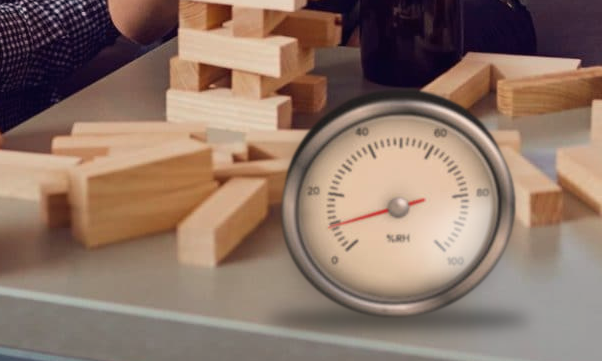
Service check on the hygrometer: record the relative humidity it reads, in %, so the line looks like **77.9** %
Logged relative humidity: **10** %
